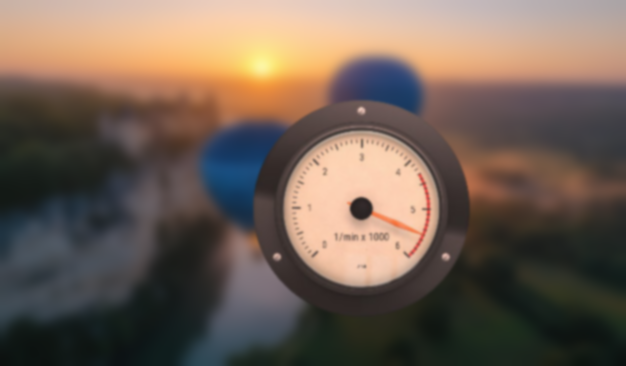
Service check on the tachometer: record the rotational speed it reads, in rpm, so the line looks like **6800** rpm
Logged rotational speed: **5500** rpm
